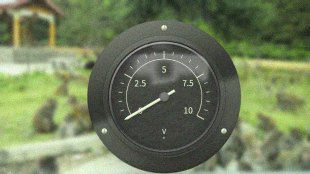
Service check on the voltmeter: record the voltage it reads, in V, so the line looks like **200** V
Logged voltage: **0** V
